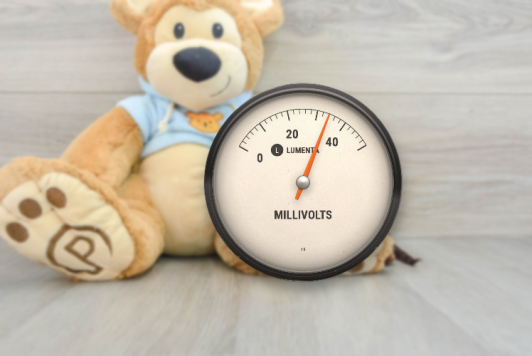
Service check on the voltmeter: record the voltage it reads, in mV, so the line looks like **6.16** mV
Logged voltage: **34** mV
